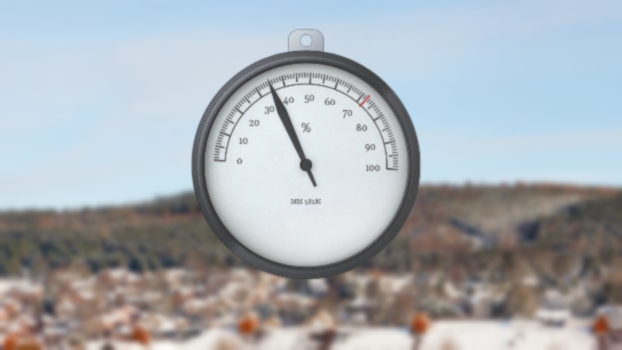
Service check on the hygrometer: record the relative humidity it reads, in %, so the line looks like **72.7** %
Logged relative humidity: **35** %
